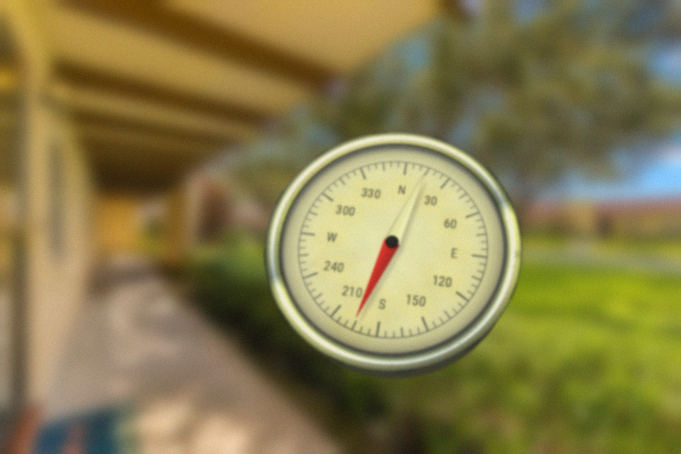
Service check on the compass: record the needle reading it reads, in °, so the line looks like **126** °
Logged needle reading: **195** °
